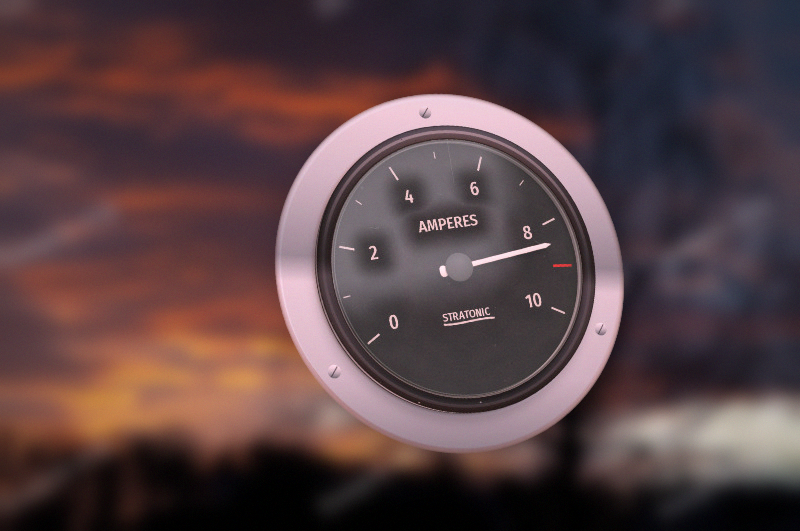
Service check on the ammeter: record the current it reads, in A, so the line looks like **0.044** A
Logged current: **8.5** A
